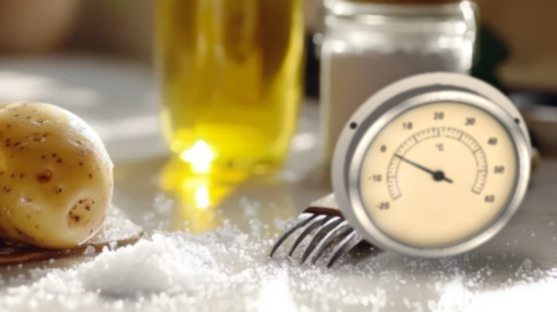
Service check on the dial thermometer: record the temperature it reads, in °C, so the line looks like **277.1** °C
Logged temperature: **0** °C
